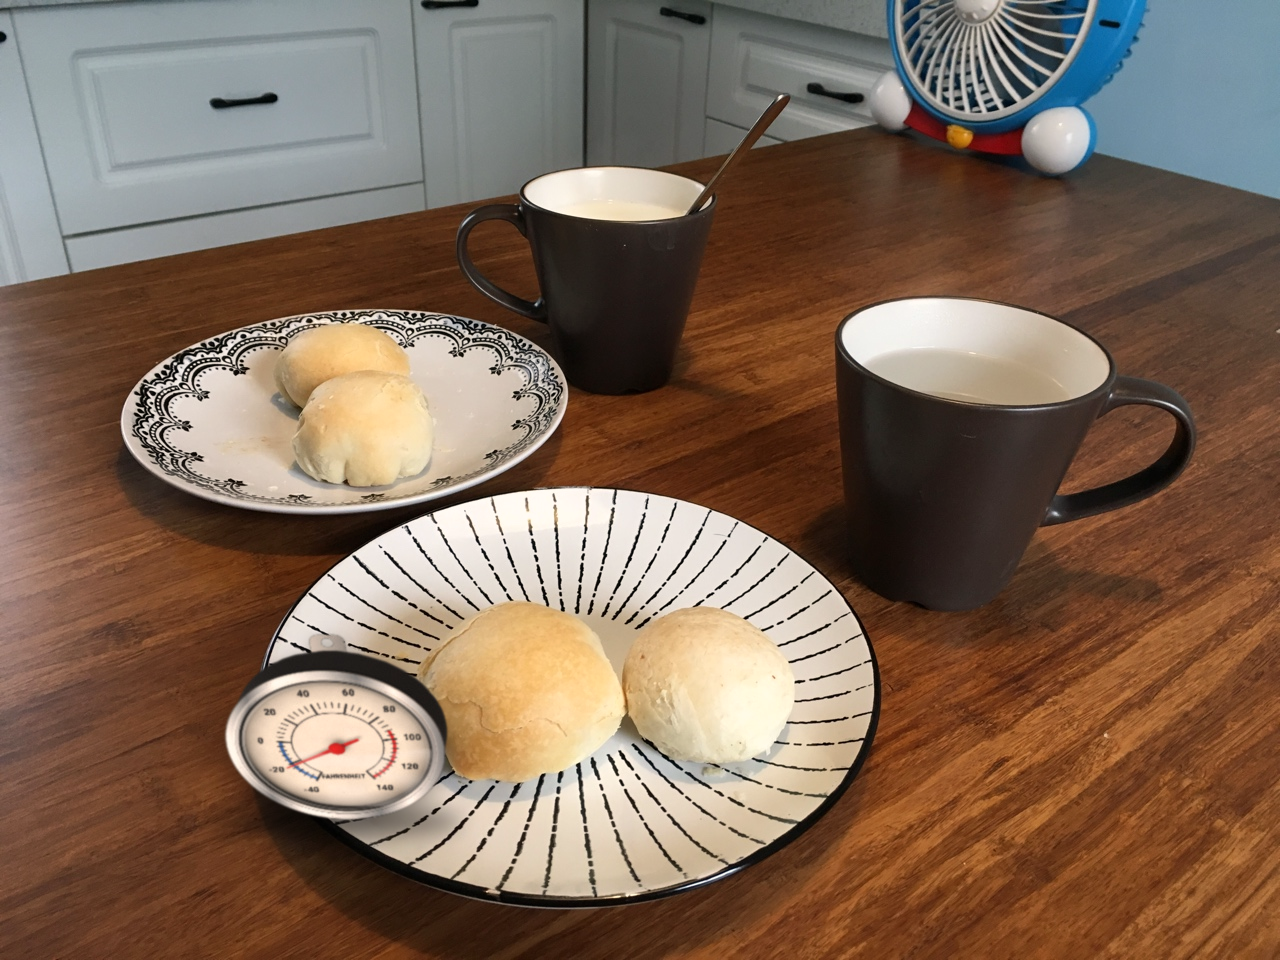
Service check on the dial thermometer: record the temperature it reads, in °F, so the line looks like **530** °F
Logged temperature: **-20** °F
